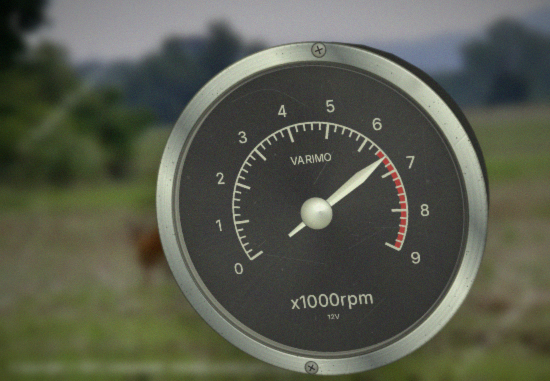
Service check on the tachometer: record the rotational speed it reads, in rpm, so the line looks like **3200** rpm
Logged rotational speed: **6600** rpm
